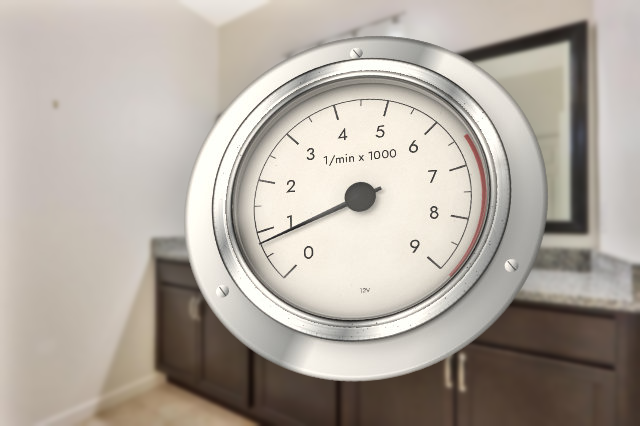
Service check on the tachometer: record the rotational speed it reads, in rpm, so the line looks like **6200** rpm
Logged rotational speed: **750** rpm
